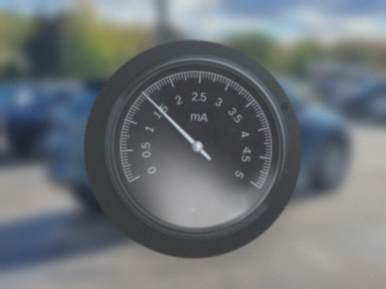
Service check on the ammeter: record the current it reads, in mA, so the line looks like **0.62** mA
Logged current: **1.5** mA
